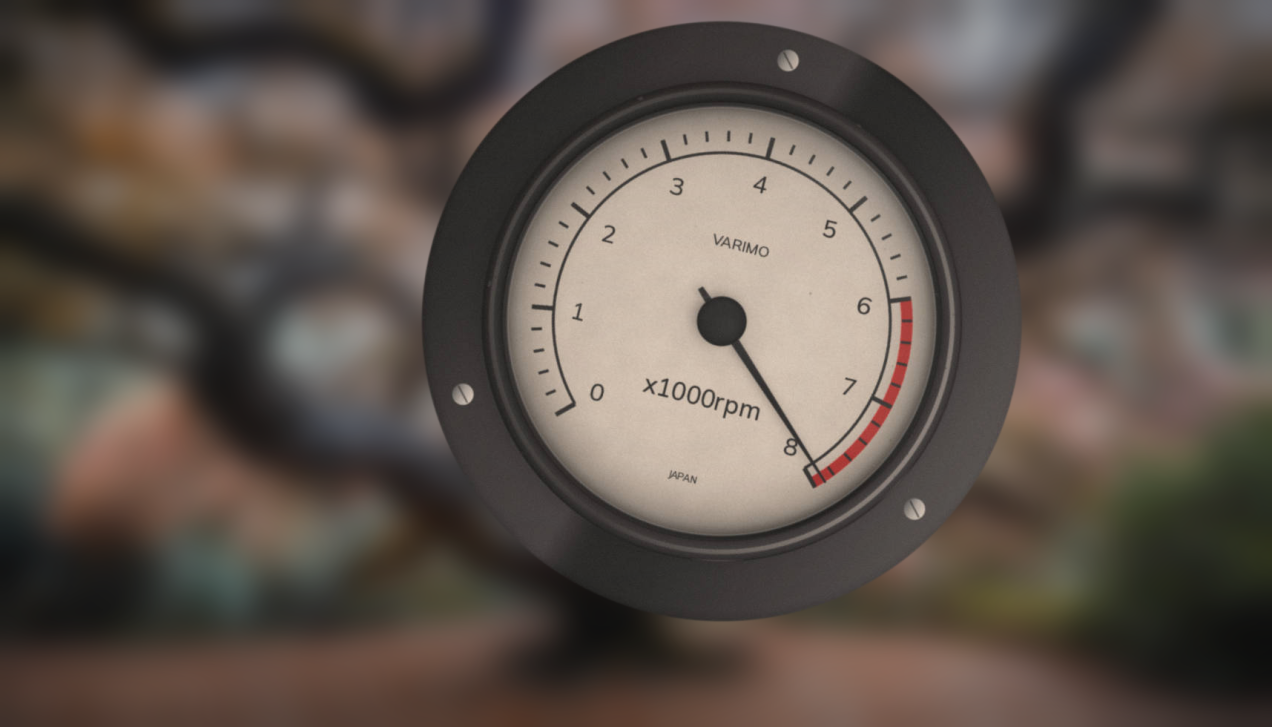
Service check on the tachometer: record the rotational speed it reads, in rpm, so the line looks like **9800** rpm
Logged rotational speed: **7900** rpm
